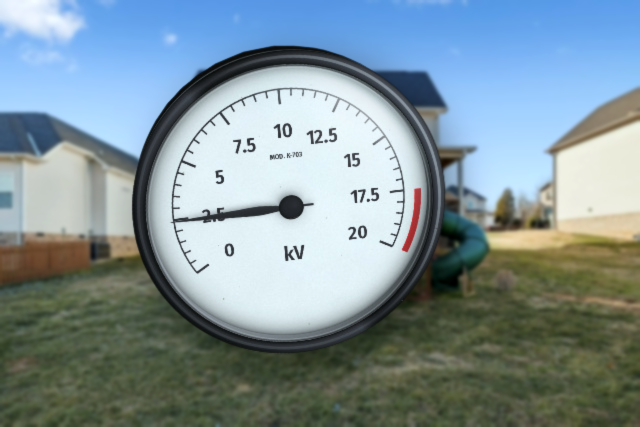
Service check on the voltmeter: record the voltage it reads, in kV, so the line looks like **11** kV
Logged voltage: **2.5** kV
